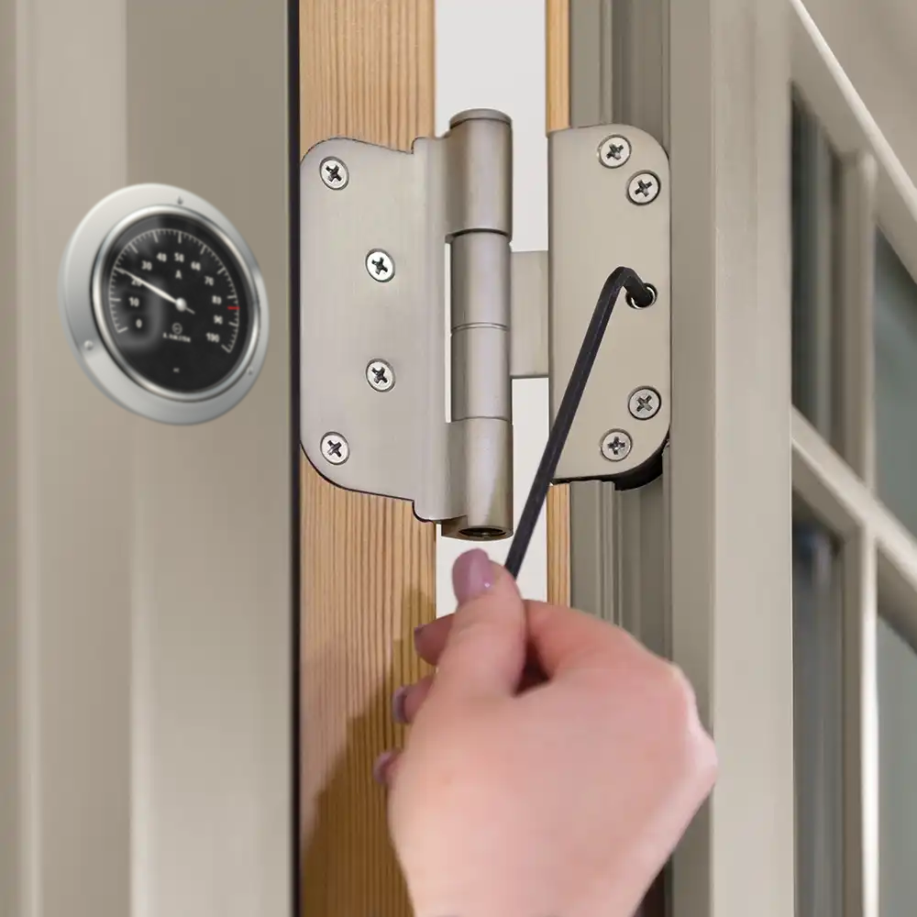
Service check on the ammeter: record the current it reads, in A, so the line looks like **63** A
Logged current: **20** A
